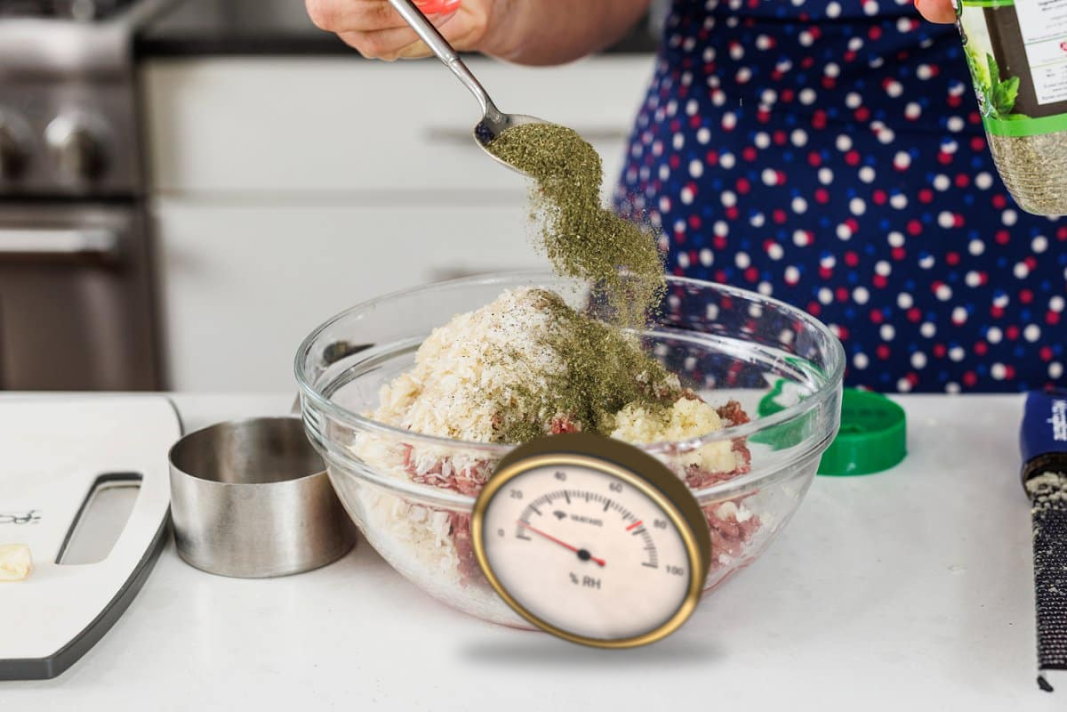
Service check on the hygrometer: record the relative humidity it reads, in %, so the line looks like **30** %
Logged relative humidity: **10** %
